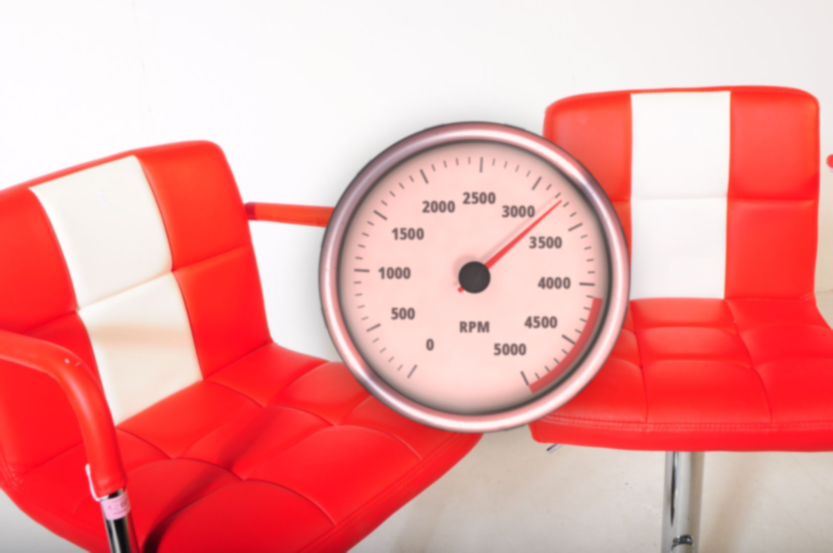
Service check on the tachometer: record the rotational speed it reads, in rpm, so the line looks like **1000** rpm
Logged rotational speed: **3250** rpm
